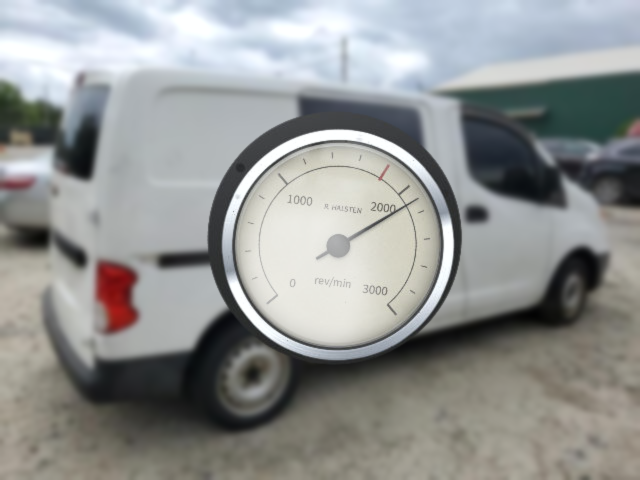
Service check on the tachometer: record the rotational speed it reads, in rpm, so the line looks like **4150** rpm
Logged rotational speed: **2100** rpm
